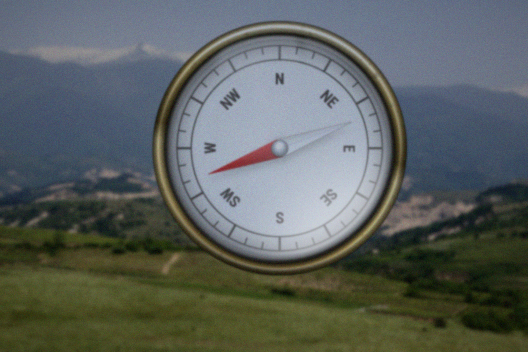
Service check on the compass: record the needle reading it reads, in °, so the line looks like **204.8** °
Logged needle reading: **250** °
